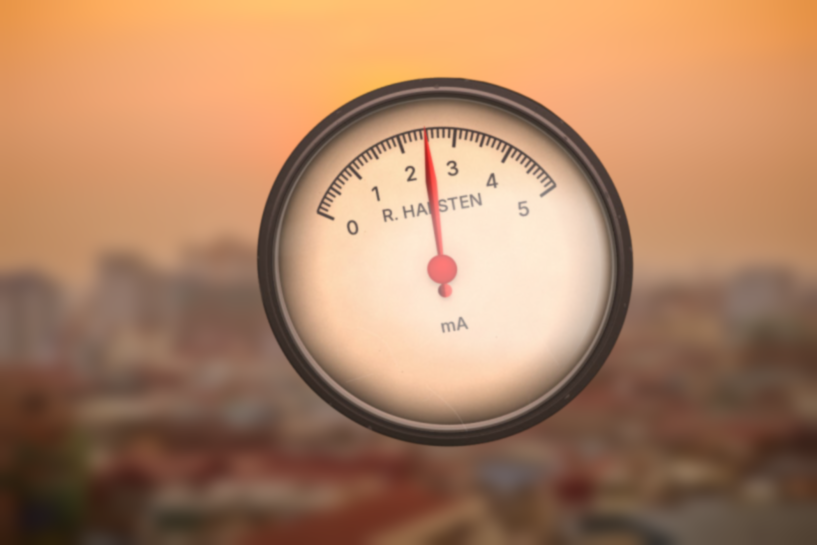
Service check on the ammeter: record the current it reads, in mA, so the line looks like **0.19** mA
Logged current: **2.5** mA
